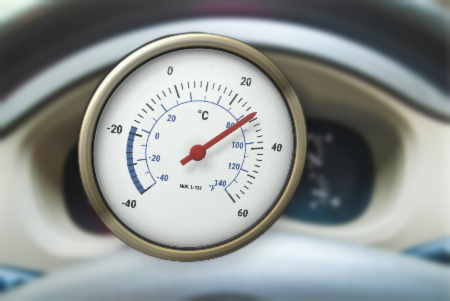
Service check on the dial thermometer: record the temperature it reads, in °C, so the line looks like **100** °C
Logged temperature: **28** °C
